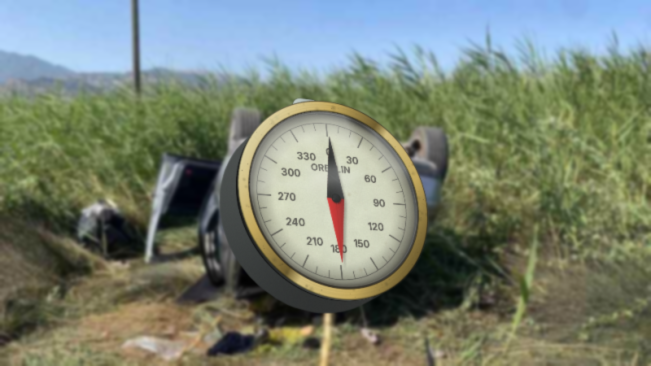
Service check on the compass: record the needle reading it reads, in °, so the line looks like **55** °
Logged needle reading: **180** °
